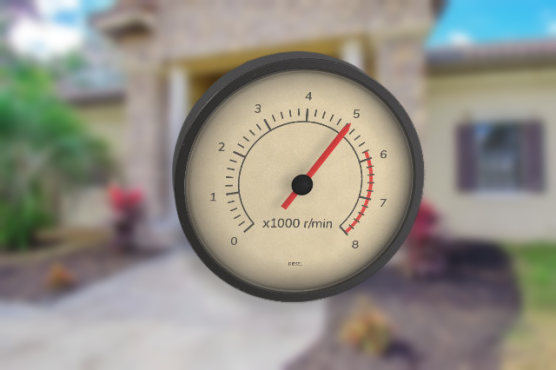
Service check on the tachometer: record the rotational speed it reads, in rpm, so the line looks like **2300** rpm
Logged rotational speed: **5000** rpm
